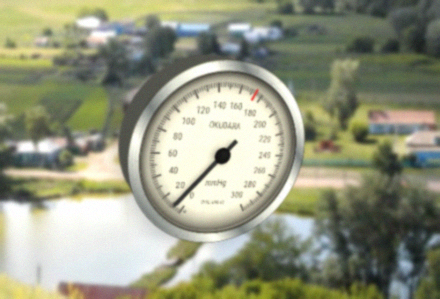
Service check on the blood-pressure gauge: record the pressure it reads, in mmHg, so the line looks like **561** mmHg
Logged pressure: **10** mmHg
